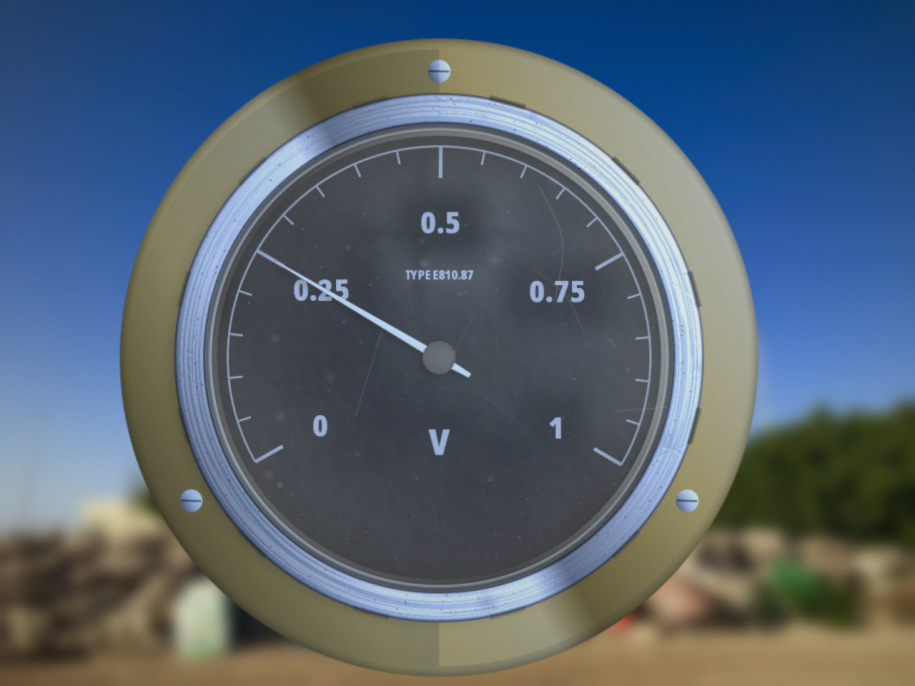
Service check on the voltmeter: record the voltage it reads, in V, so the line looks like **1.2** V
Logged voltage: **0.25** V
